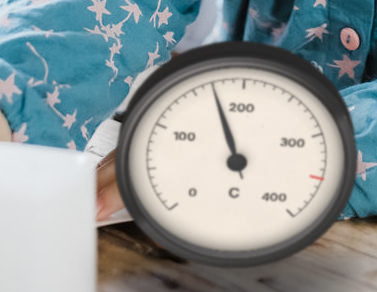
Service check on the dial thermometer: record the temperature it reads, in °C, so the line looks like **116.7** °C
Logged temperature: **170** °C
